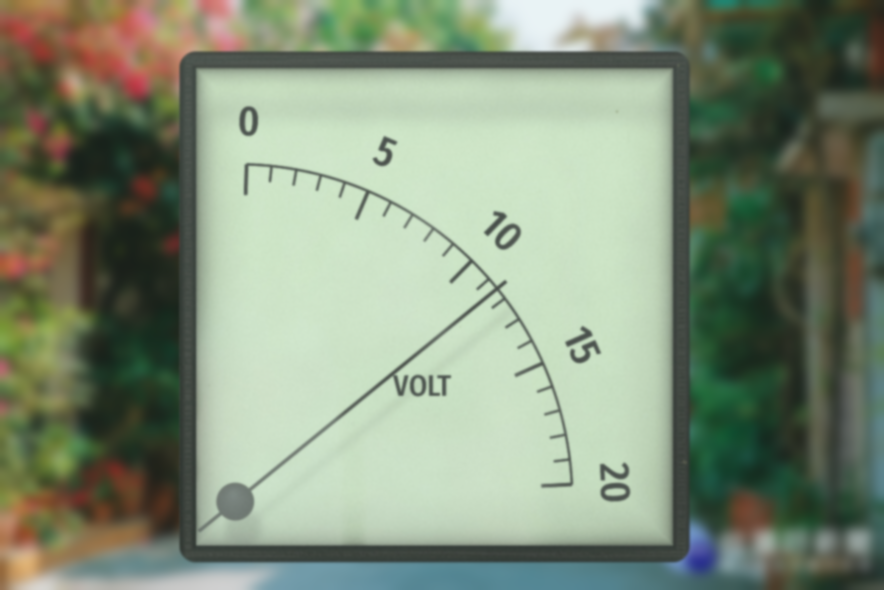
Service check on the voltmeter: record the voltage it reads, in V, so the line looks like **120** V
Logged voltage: **11.5** V
